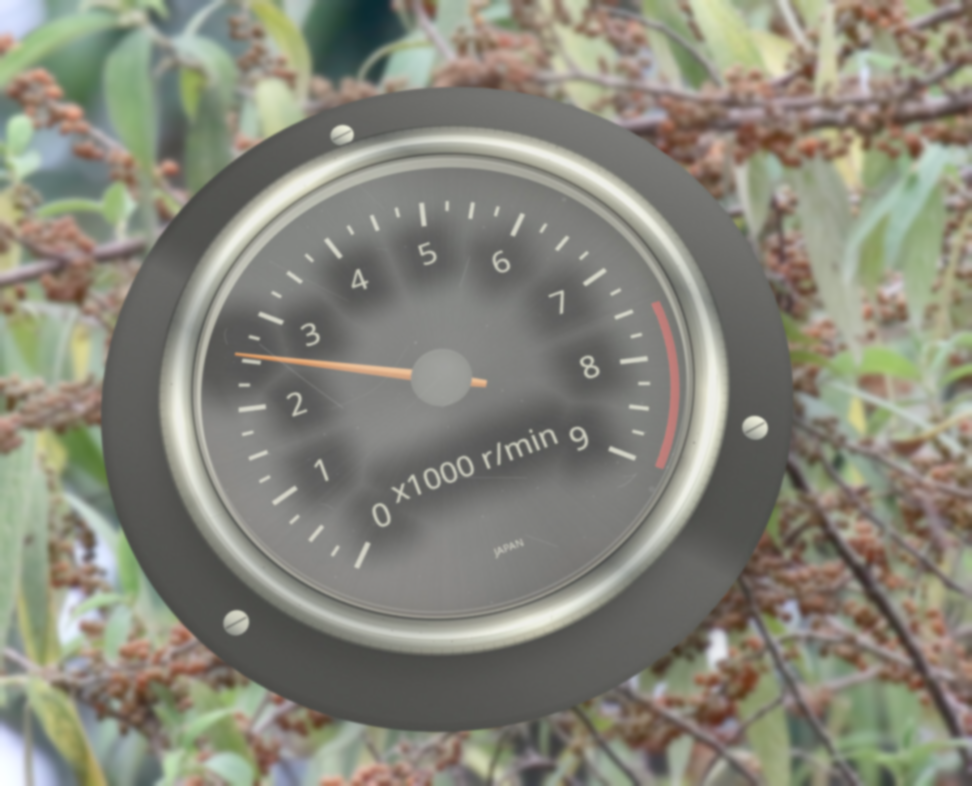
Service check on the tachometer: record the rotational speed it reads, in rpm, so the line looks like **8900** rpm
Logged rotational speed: **2500** rpm
